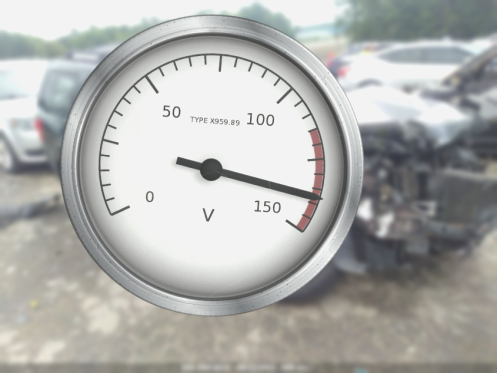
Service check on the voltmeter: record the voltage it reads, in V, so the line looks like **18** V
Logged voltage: **137.5** V
